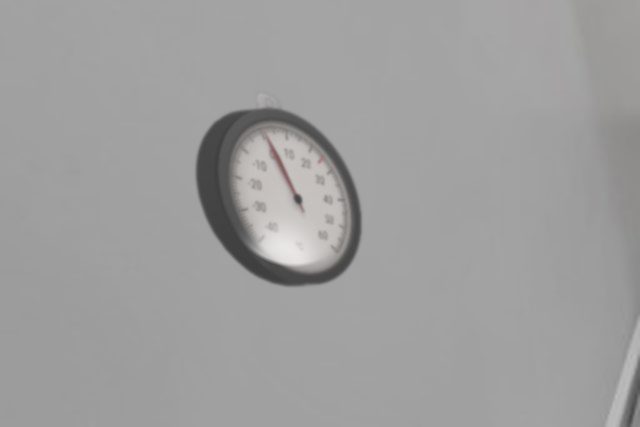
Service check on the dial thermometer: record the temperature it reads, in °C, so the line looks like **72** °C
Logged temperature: **0** °C
